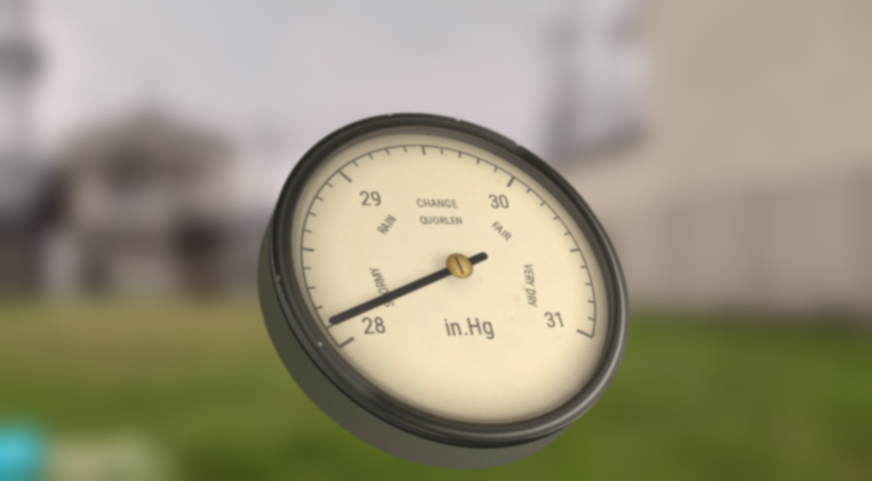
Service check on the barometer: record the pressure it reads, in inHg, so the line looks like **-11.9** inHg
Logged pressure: **28.1** inHg
